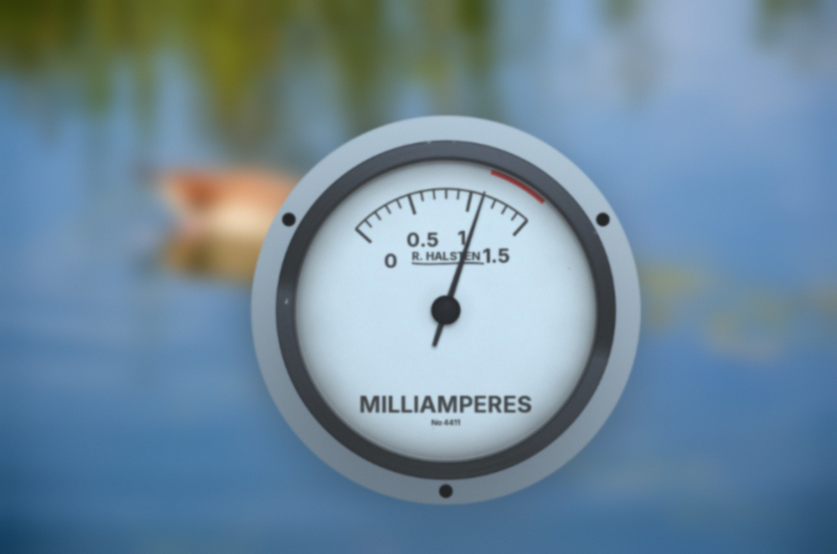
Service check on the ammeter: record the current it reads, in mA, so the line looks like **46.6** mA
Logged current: **1.1** mA
